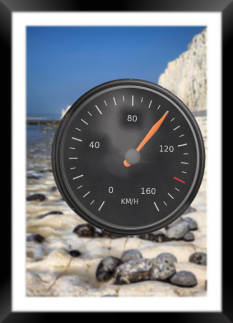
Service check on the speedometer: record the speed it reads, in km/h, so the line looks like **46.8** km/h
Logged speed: **100** km/h
